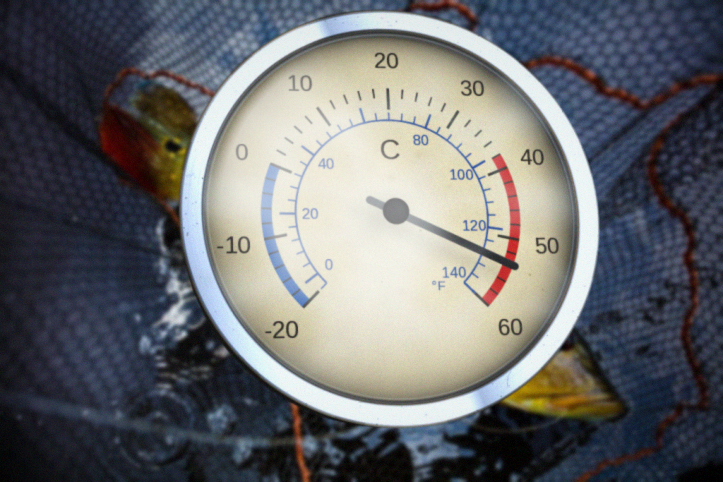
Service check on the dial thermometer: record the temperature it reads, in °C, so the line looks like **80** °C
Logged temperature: **54** °C
